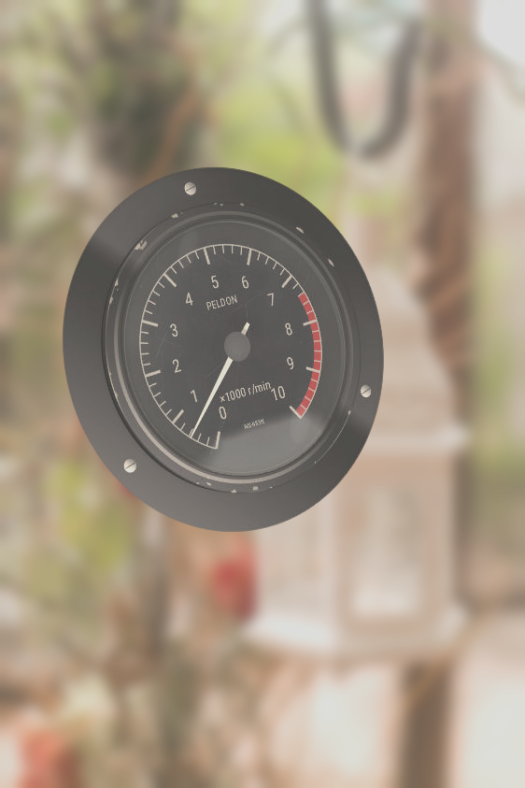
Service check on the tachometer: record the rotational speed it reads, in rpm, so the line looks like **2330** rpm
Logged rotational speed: **600** rpm
